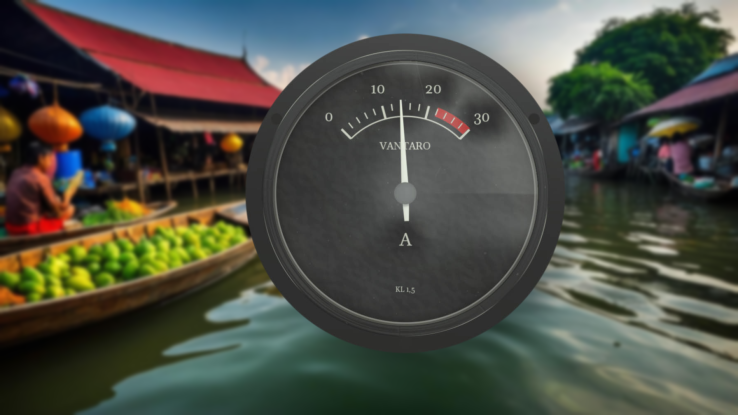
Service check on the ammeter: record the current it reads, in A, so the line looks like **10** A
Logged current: **14** A
